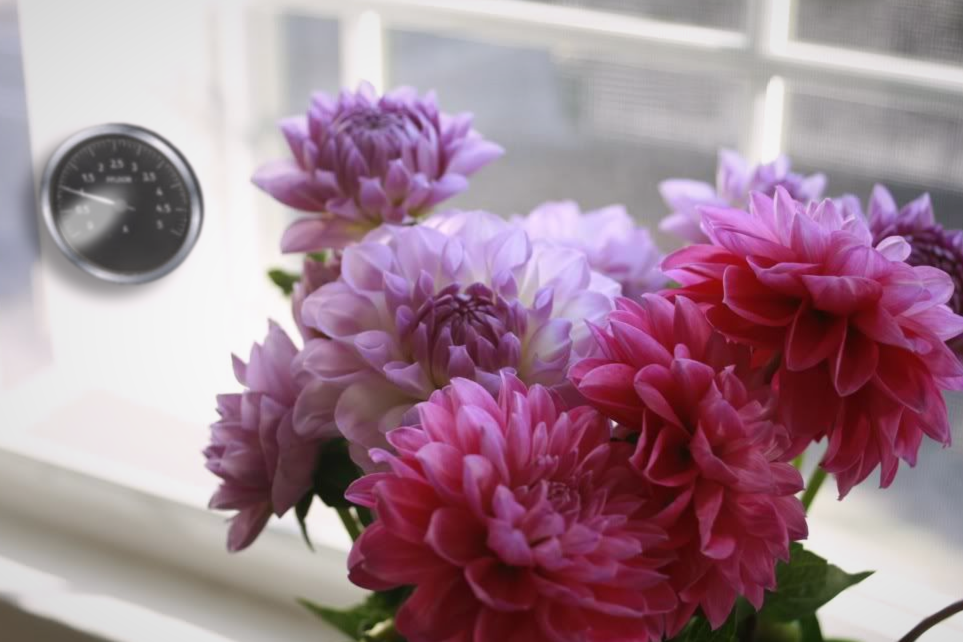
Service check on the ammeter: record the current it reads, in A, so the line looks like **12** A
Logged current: **1** A
